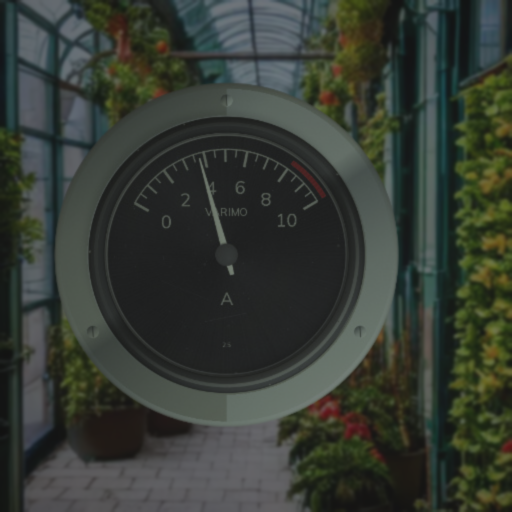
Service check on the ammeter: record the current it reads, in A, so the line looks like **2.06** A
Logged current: **3.75** A
